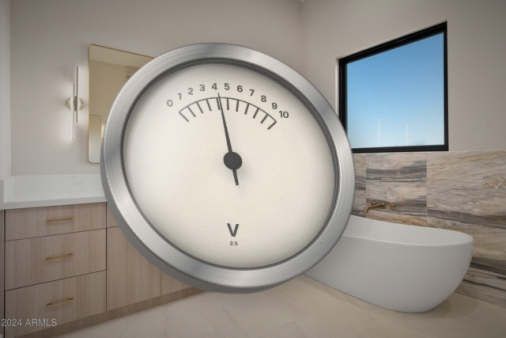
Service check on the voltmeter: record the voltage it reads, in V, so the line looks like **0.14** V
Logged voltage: **4** V
